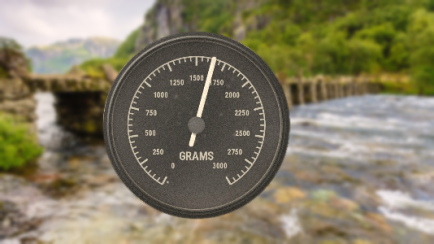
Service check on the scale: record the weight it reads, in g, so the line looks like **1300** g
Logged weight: **1650** g
